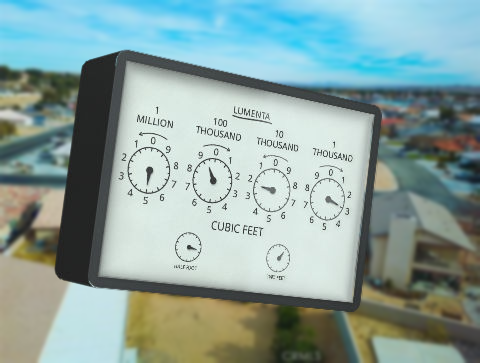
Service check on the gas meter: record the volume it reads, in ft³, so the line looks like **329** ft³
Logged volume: **492300** ft³
